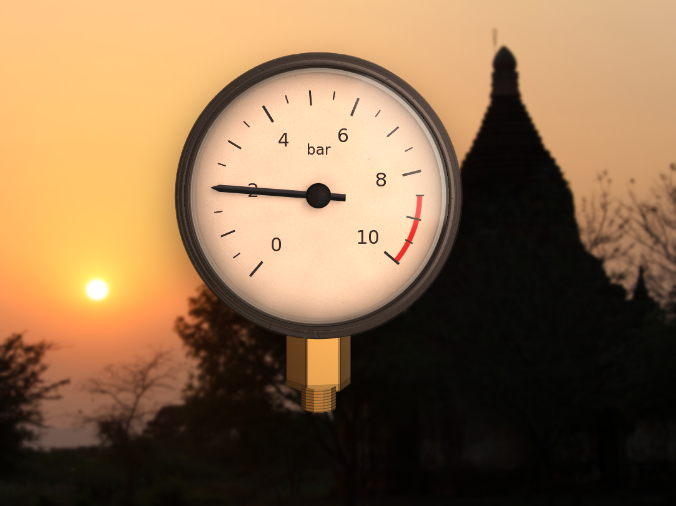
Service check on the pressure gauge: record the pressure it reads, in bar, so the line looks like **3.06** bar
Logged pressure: **2** bar
